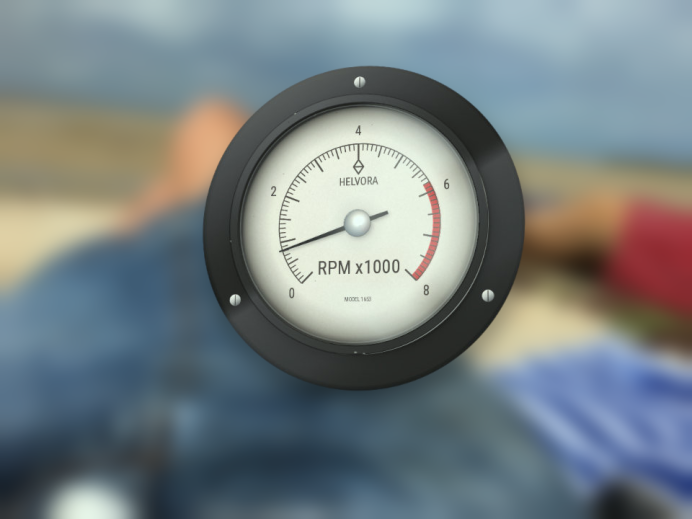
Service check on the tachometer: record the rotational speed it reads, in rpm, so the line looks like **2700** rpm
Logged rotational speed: **800** rpm
